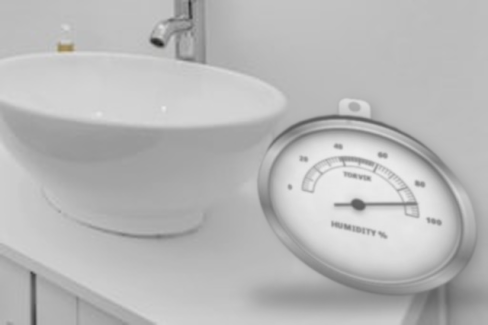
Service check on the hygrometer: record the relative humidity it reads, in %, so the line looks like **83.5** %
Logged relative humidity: **90** %
